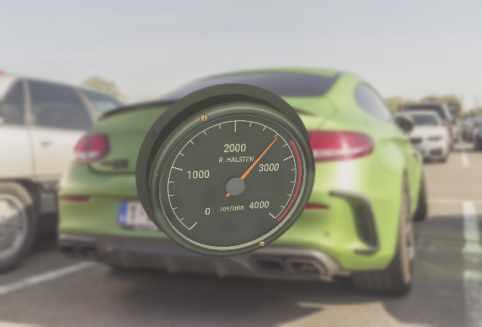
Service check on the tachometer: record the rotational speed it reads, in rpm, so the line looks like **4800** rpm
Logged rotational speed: **2600** rpm
